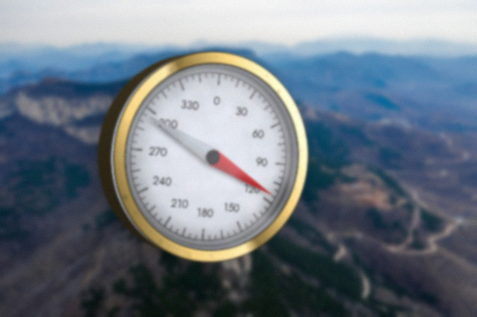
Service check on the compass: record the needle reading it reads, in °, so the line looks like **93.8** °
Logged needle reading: **115** °
